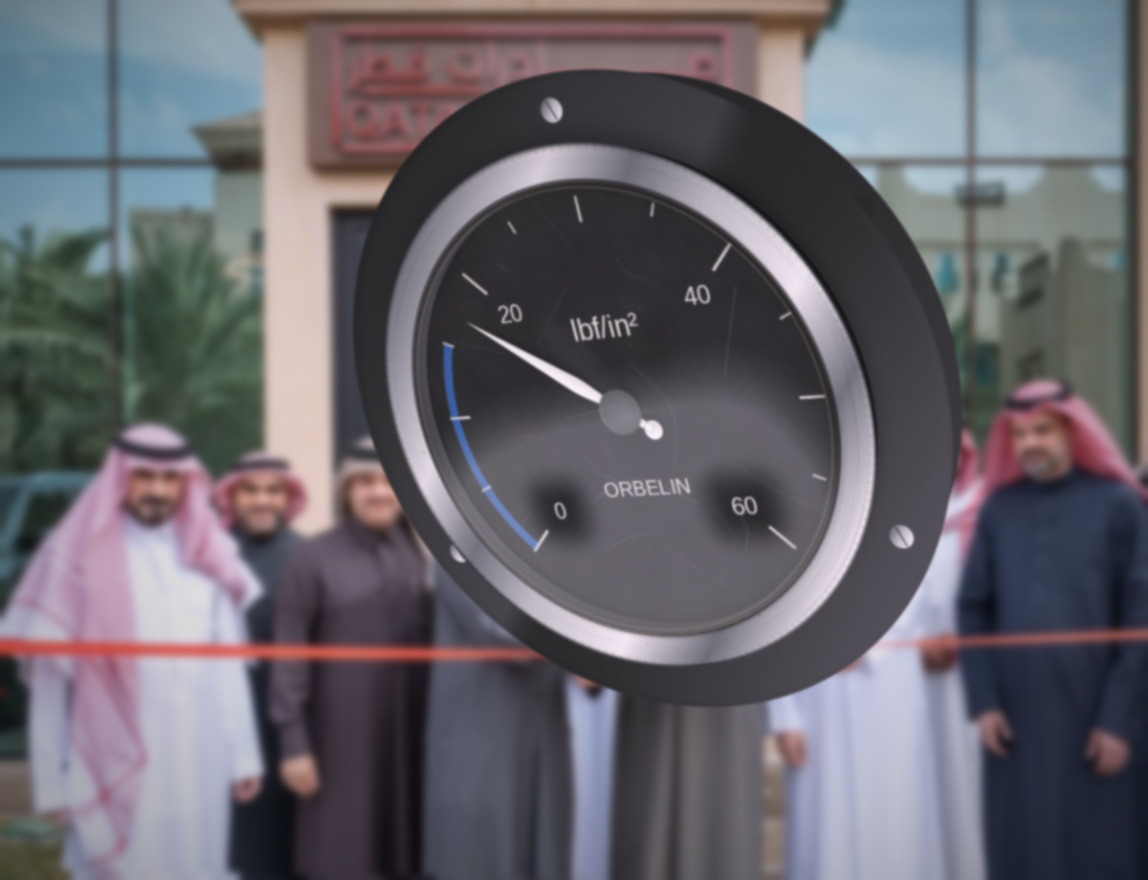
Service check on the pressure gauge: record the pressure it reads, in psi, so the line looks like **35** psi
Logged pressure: **17.5** psi
